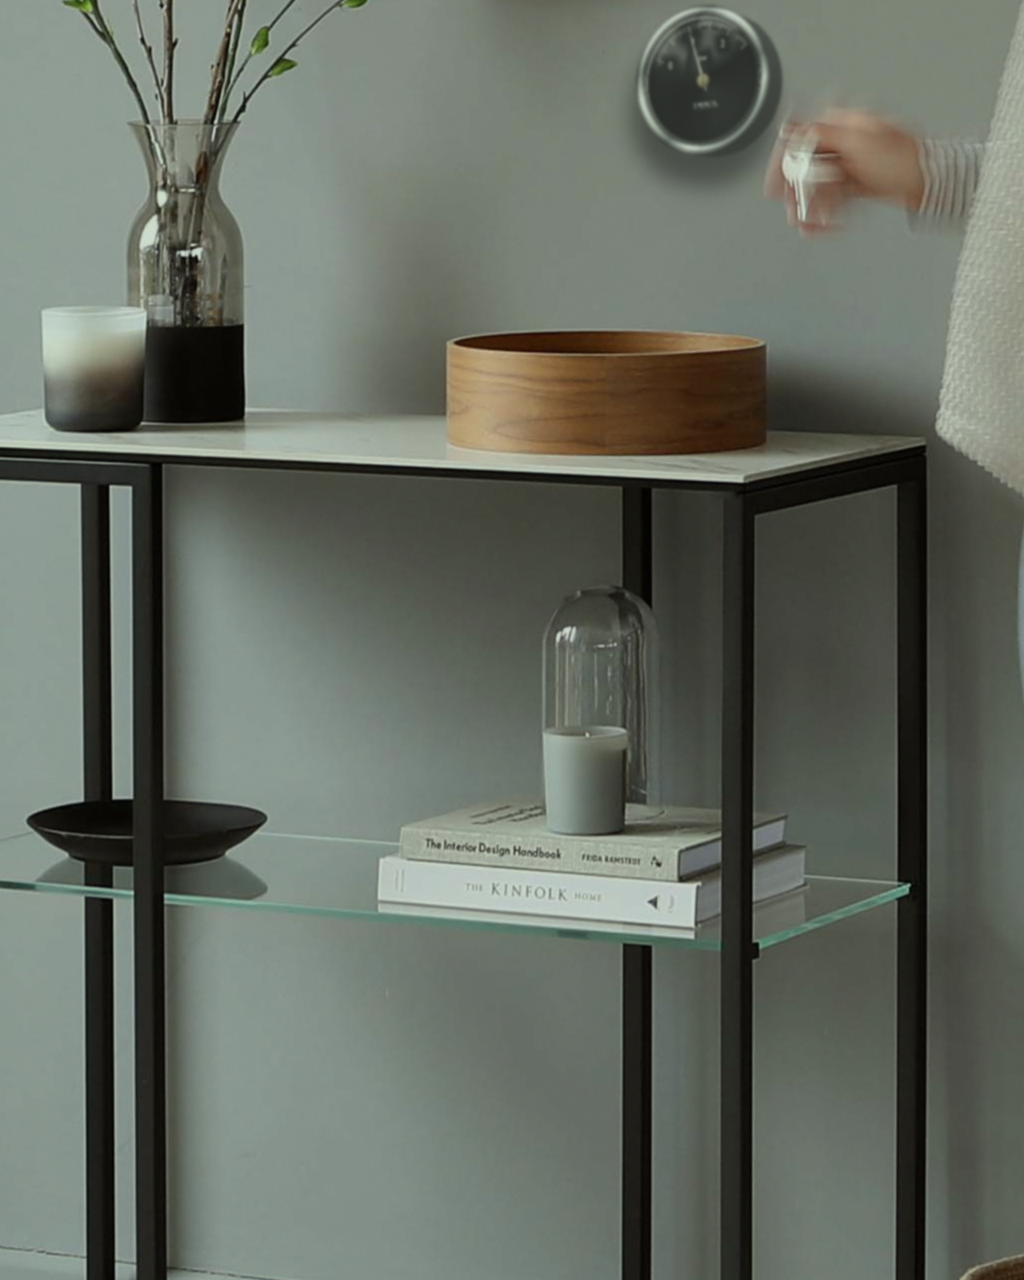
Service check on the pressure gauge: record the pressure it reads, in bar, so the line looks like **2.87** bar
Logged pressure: **1** bar
